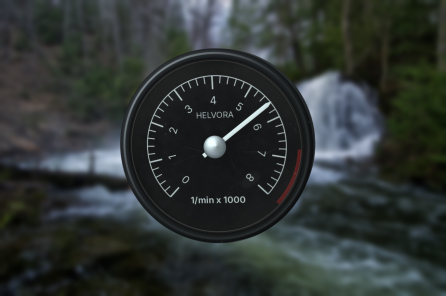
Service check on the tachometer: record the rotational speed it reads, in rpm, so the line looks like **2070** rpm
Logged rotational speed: **5600** rpm
